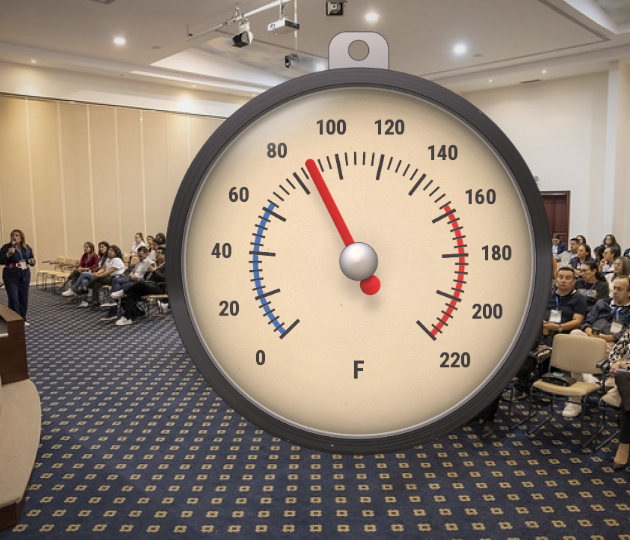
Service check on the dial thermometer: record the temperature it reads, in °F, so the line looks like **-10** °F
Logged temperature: **88** °F
